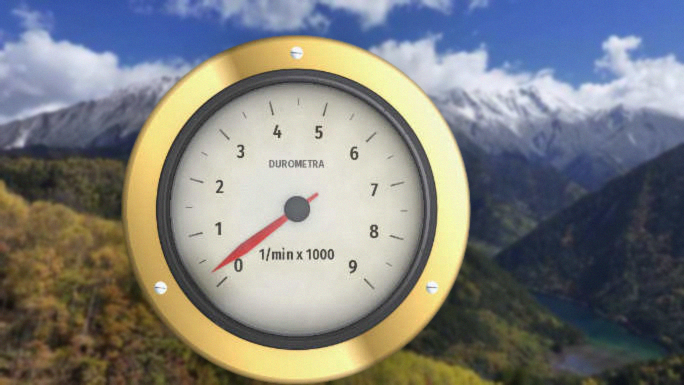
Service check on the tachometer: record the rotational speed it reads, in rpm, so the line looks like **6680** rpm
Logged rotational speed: **250** rpm
